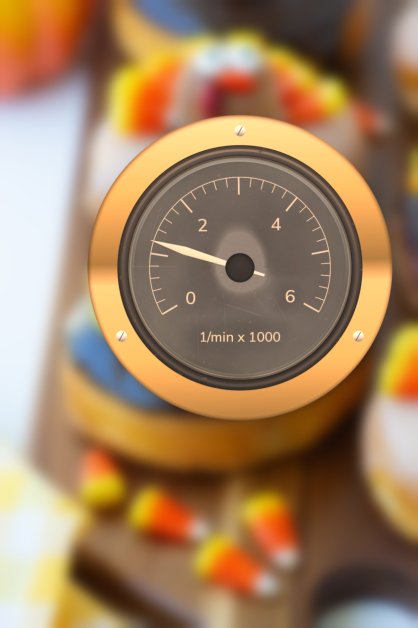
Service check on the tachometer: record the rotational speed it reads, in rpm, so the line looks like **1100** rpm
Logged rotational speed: **1200** rpm
